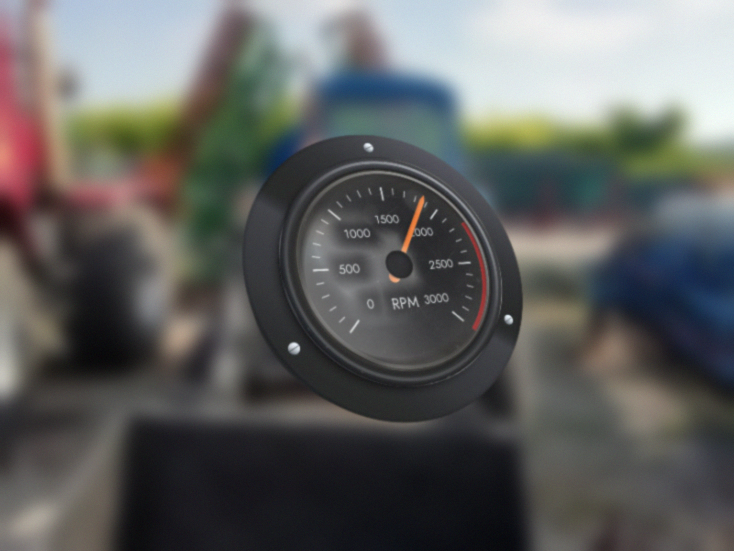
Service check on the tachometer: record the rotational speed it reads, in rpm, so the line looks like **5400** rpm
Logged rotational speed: **1850** rpm
